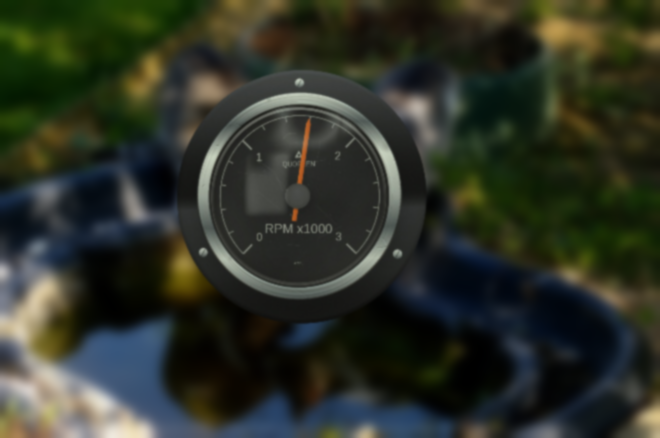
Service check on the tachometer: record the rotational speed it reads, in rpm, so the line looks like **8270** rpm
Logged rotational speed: **1600** rpm
